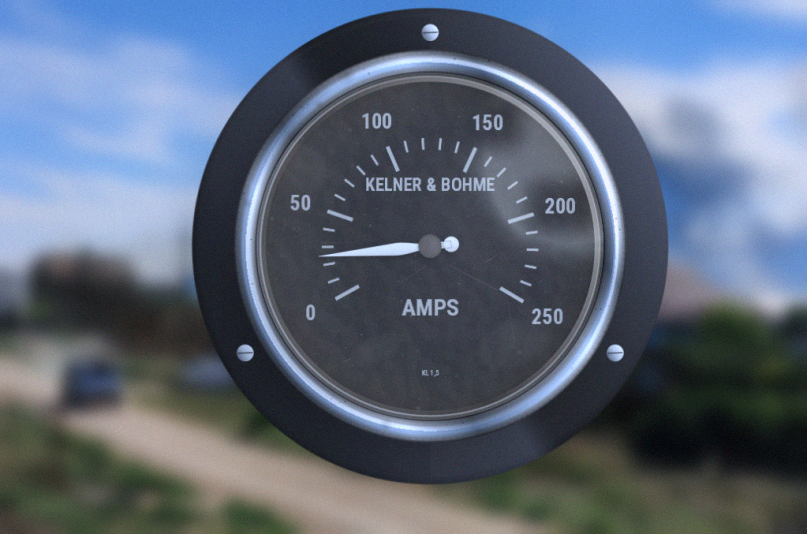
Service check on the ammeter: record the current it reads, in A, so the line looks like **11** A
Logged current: **25** A
